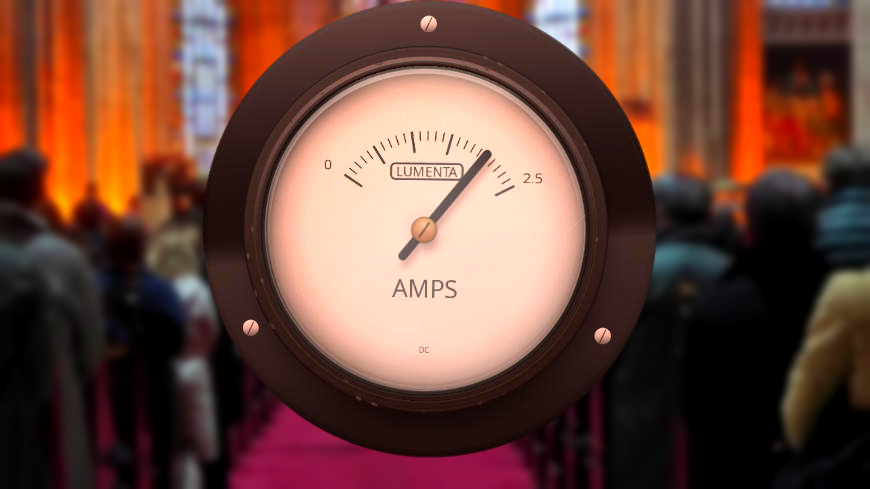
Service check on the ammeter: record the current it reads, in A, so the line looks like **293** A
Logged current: **2** A
